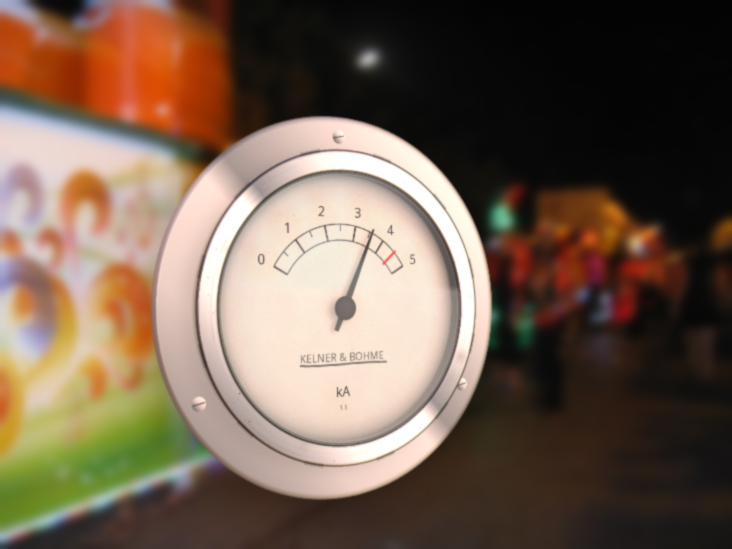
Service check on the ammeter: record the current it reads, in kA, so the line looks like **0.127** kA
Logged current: **3.5** kA
